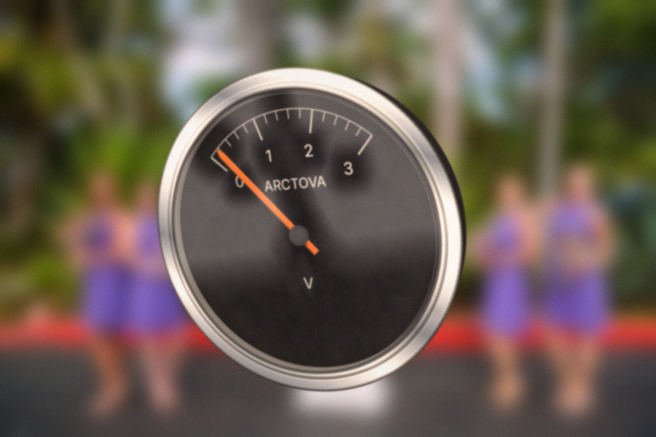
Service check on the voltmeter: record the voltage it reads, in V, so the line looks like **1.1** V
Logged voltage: **0.2** V
